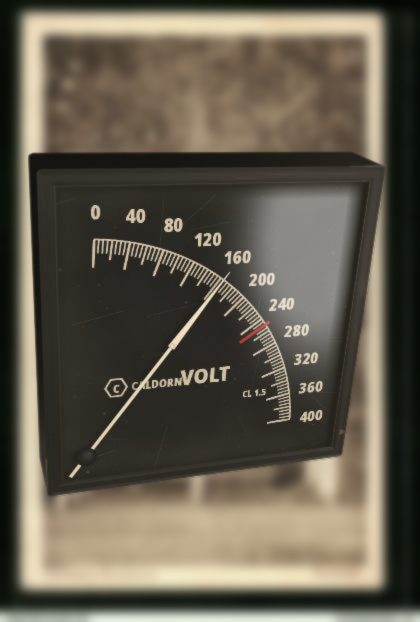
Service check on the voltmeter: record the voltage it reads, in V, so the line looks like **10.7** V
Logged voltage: **160** V
